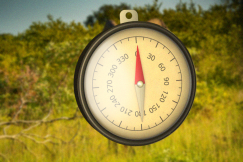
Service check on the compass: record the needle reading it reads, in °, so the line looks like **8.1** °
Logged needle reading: **0** °
